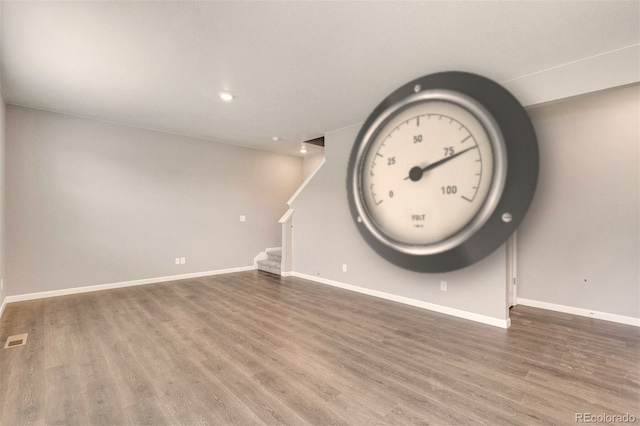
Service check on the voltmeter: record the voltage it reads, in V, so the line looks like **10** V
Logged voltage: **80** V
